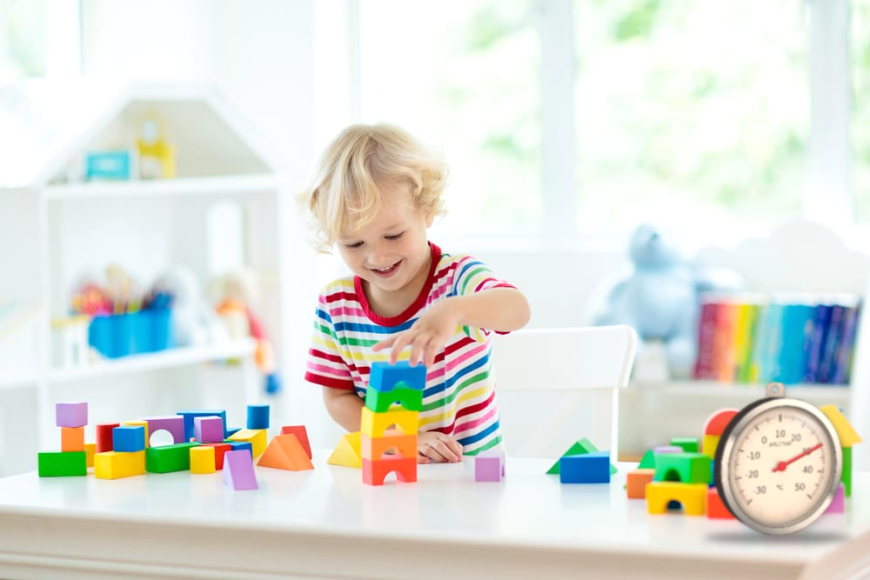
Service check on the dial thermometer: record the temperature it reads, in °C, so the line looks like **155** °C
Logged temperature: **30** °C
